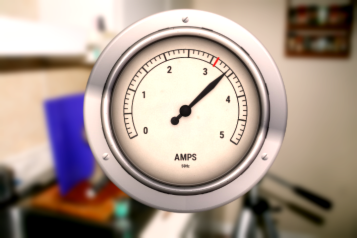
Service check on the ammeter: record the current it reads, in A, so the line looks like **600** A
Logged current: **3.4** A
